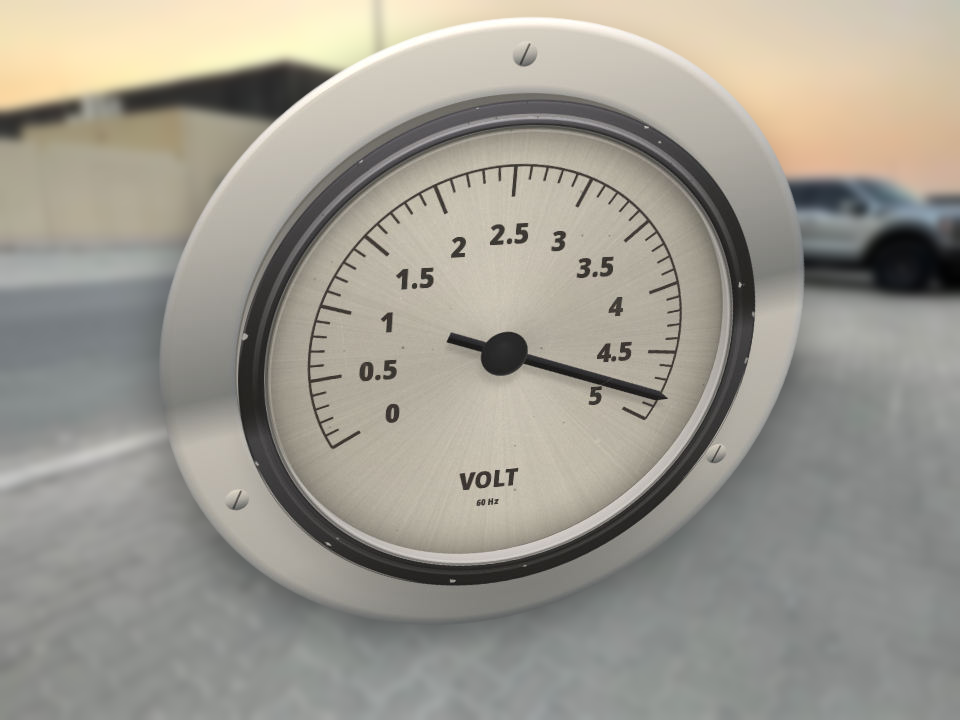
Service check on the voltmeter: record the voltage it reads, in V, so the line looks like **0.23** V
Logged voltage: **4.8** V
